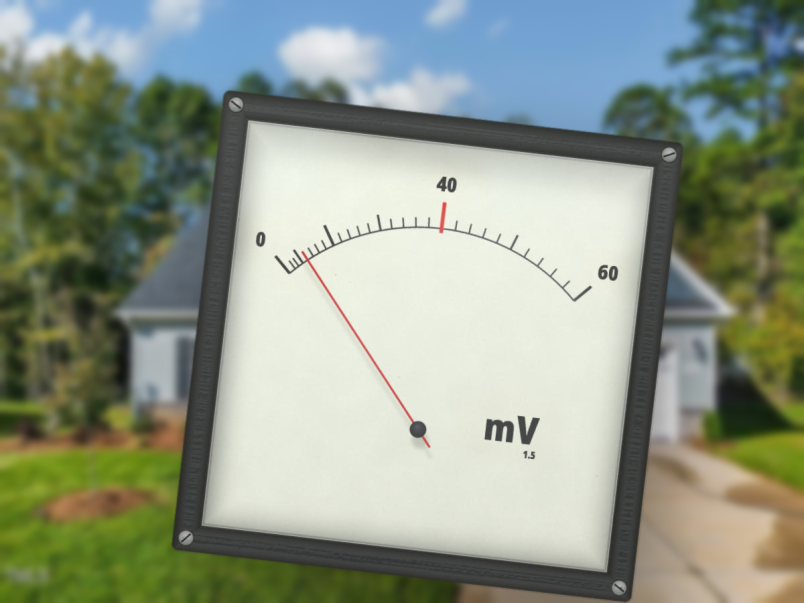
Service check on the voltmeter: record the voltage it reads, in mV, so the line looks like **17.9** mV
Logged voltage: **12** mV
